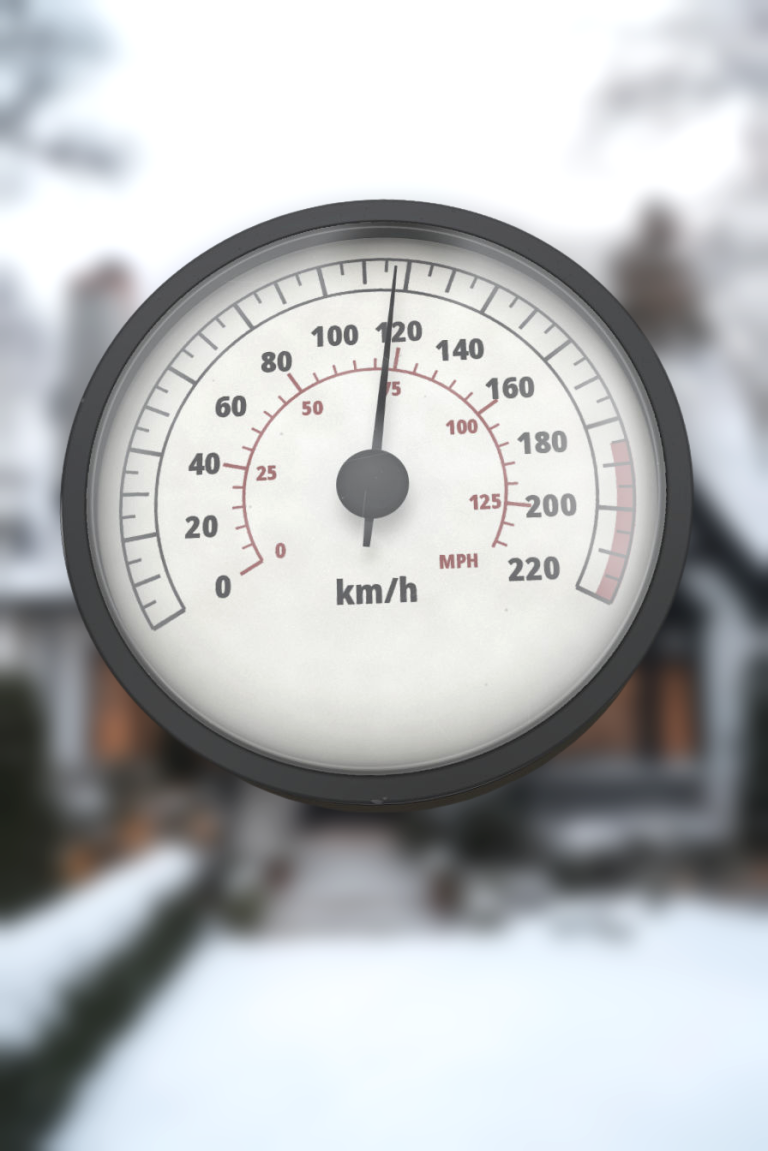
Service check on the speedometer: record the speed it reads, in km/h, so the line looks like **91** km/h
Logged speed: **117.5** km/h
